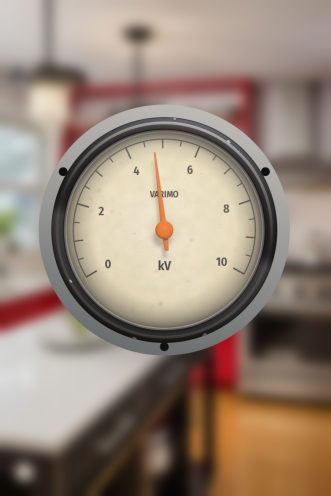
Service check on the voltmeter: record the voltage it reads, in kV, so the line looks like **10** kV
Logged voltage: **4.75** kV
